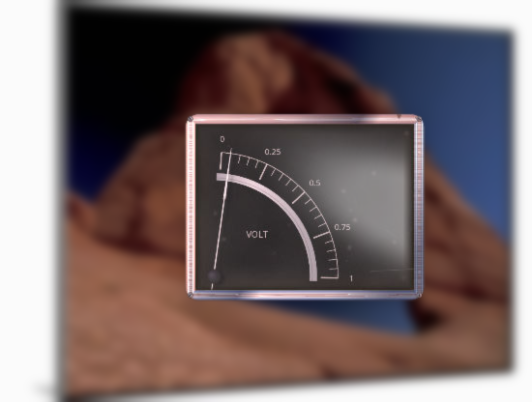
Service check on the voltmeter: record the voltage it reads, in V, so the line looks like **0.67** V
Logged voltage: **0.05** V
